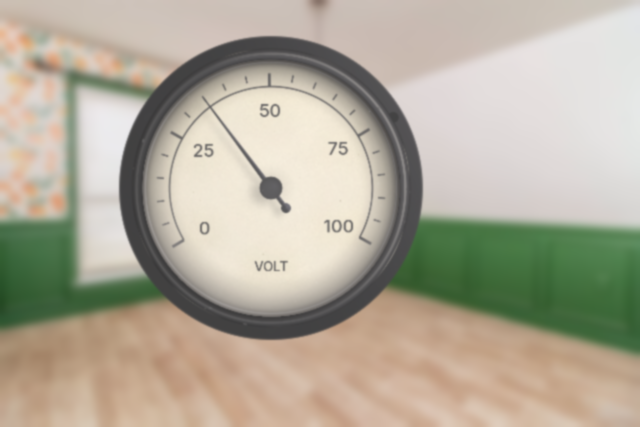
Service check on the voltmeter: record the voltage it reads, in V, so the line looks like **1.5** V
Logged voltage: **35** V
